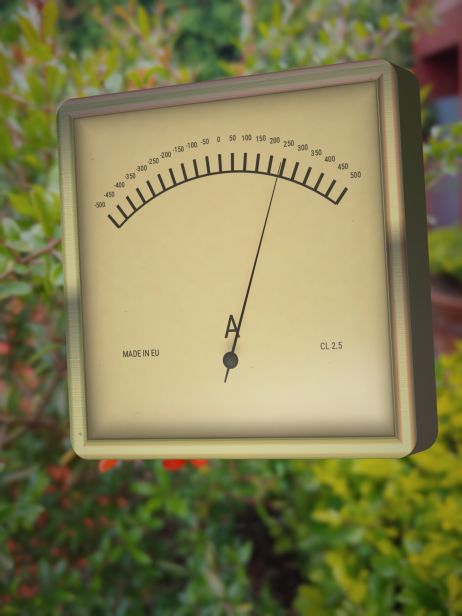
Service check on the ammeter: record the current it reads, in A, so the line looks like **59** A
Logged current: **250** A
